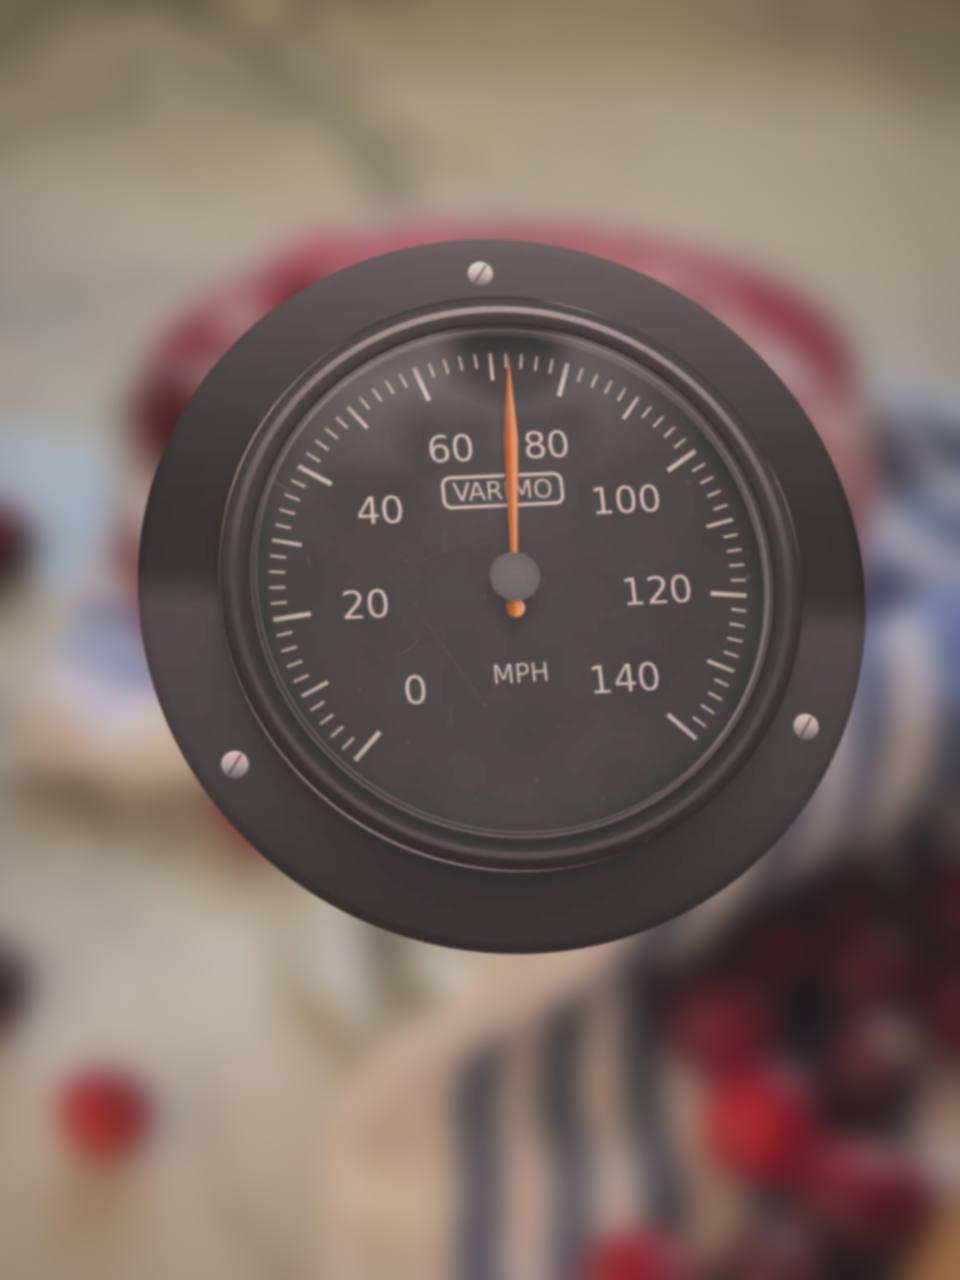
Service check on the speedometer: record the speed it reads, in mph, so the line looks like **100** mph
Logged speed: **72** mph
